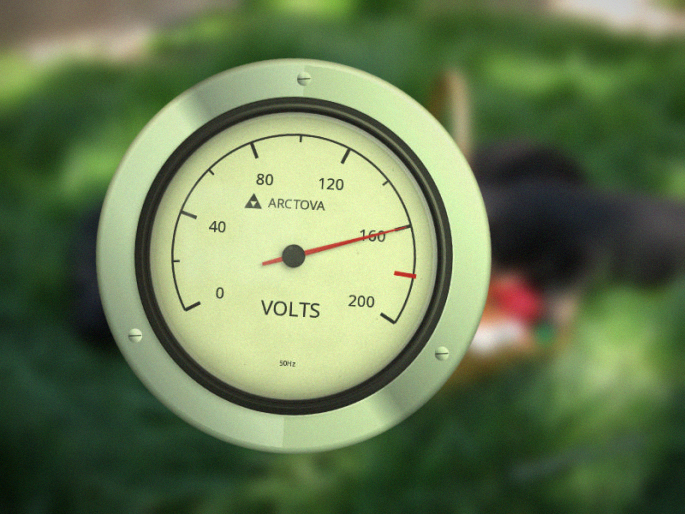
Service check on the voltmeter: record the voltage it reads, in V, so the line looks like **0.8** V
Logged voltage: **160** V
